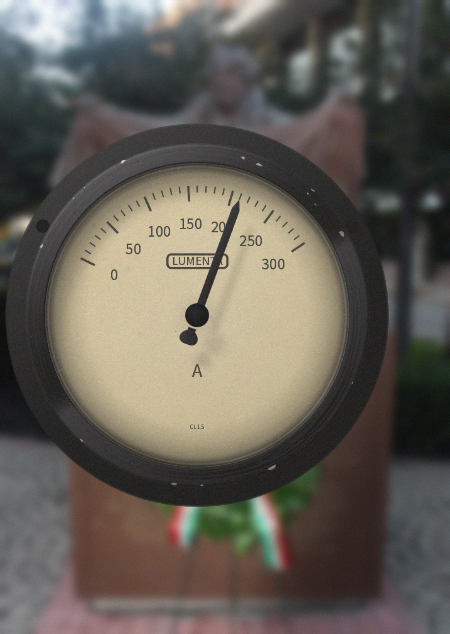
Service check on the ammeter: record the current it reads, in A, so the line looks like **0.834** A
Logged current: **210** A
